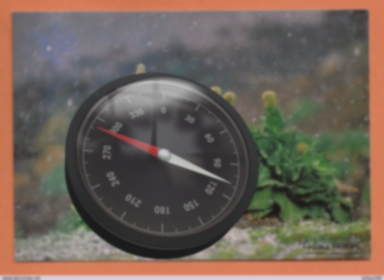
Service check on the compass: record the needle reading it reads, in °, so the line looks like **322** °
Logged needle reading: **290** °
